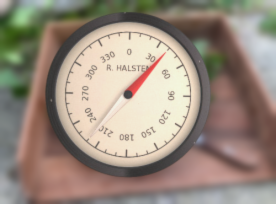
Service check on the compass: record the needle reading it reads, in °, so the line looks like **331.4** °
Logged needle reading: **40** °
